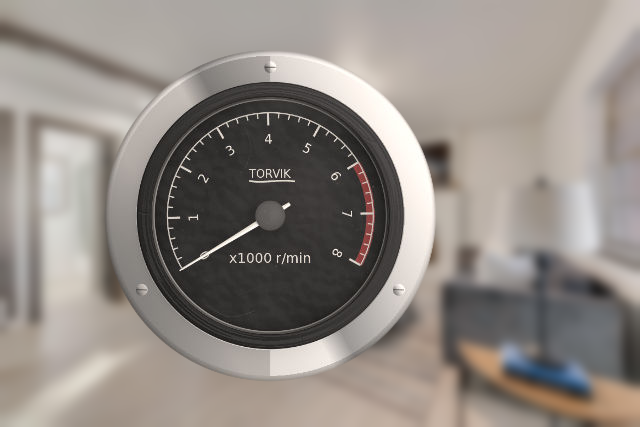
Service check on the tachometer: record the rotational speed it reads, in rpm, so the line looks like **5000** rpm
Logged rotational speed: **0** rpm
